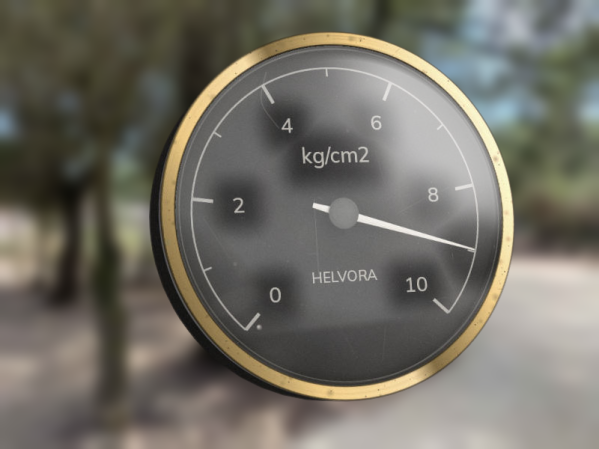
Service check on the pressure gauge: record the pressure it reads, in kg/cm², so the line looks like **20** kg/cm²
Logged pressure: **9** kg/cm²
